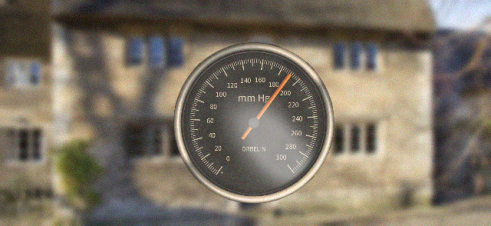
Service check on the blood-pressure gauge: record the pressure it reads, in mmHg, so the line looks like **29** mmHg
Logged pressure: **190** mmHg
